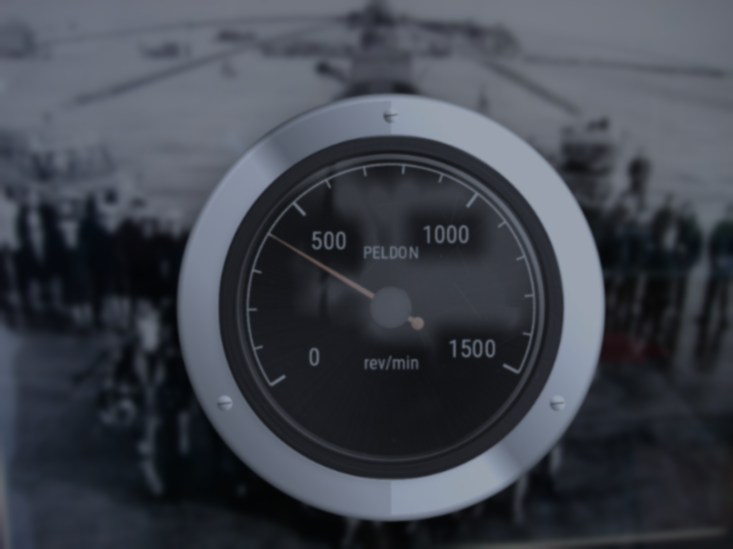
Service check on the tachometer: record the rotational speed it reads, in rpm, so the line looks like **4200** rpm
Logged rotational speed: **400** rpm
